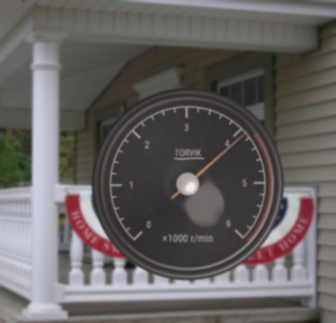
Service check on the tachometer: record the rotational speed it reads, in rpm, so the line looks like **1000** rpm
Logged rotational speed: **4100** rpm
